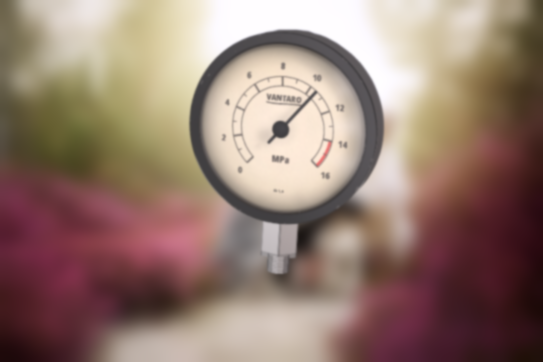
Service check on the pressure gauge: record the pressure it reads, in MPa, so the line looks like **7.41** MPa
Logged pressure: **10.5** MPa
